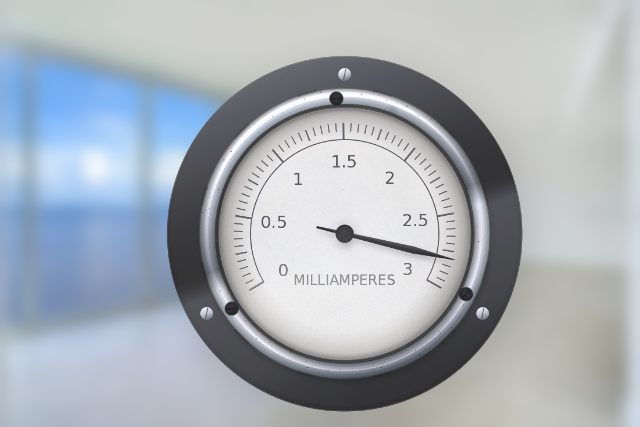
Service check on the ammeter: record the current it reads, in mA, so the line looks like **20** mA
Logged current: **2.8** mA
